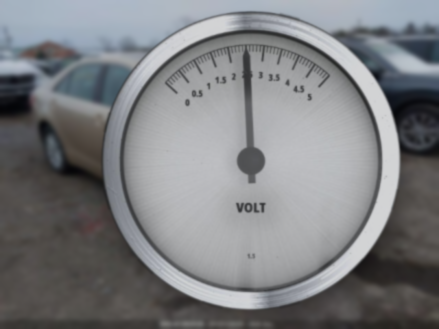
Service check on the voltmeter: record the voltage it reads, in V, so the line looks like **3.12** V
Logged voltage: **2.5** V
